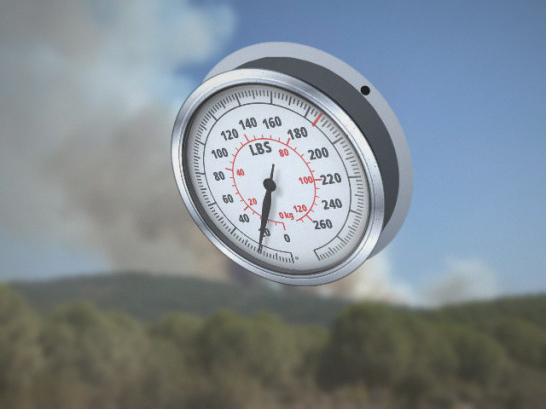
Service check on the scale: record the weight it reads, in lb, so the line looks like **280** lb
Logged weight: **20** lb
